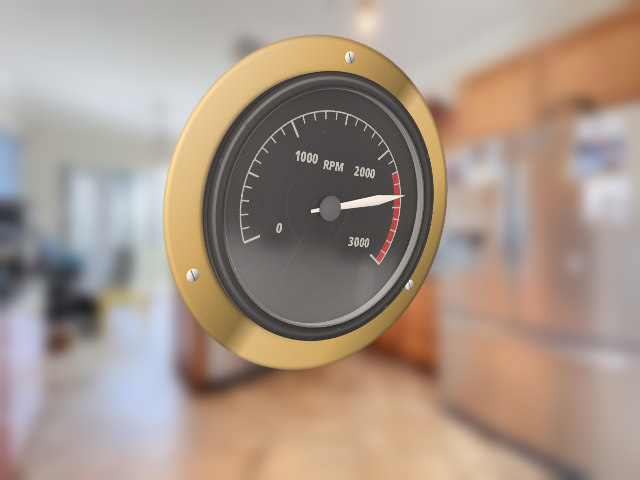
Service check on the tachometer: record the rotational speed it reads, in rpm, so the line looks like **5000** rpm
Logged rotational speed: **2400** rpm
